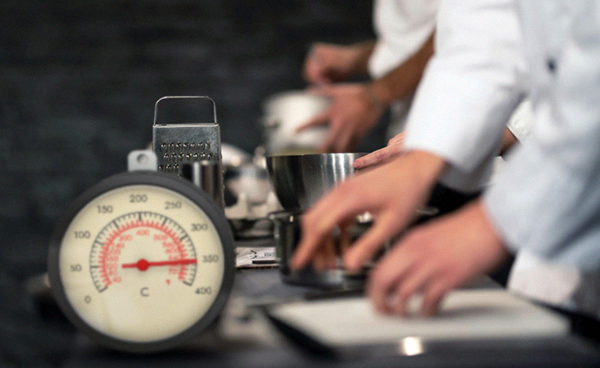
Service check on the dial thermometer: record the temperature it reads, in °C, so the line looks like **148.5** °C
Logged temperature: **350** °C
